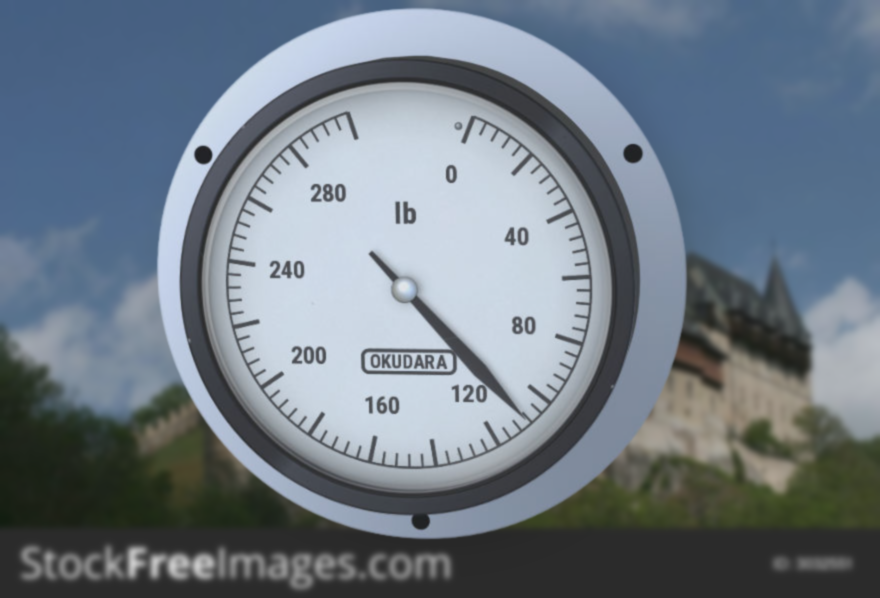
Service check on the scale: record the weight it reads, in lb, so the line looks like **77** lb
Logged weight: **108** lb
